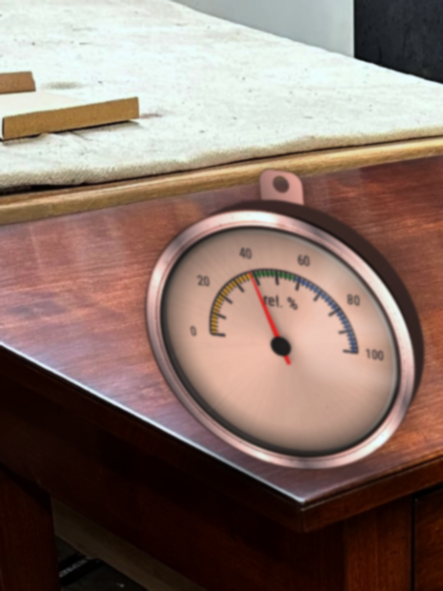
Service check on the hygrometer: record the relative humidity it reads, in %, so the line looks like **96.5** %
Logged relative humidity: **40** %
